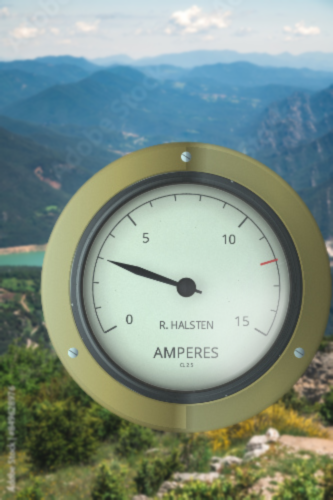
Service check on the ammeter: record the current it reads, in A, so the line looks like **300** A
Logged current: **3** A
